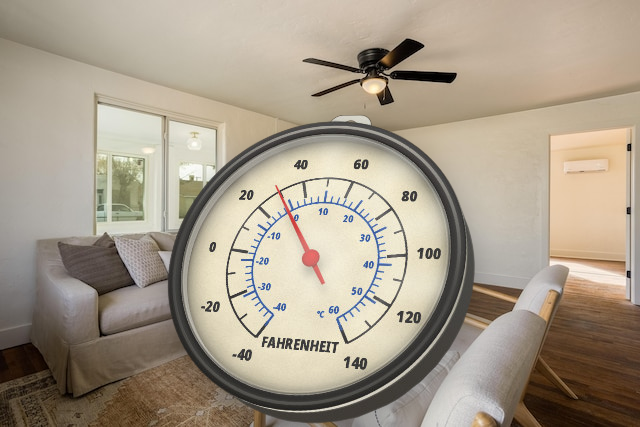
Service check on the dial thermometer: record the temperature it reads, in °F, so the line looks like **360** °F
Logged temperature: **30** °F
